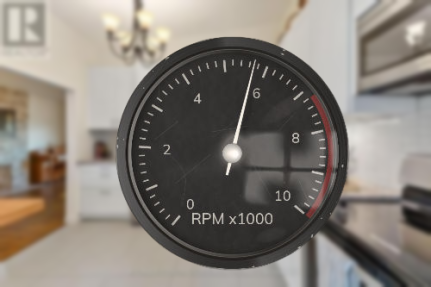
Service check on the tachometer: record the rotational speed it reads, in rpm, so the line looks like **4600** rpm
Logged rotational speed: **5700** rpm
